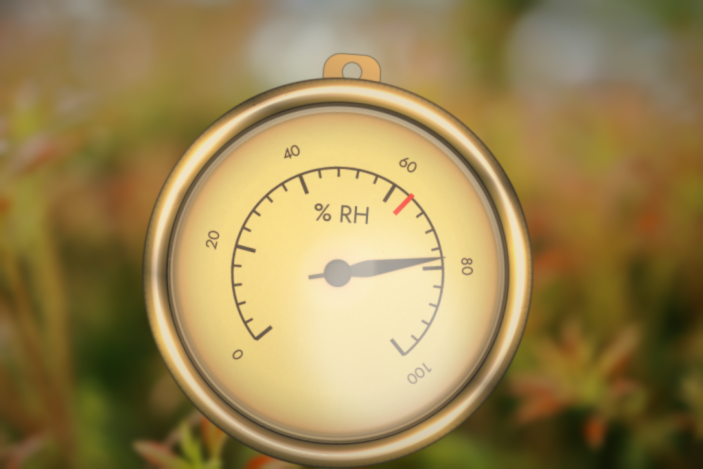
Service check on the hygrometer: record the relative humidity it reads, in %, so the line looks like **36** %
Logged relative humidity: **78** %
